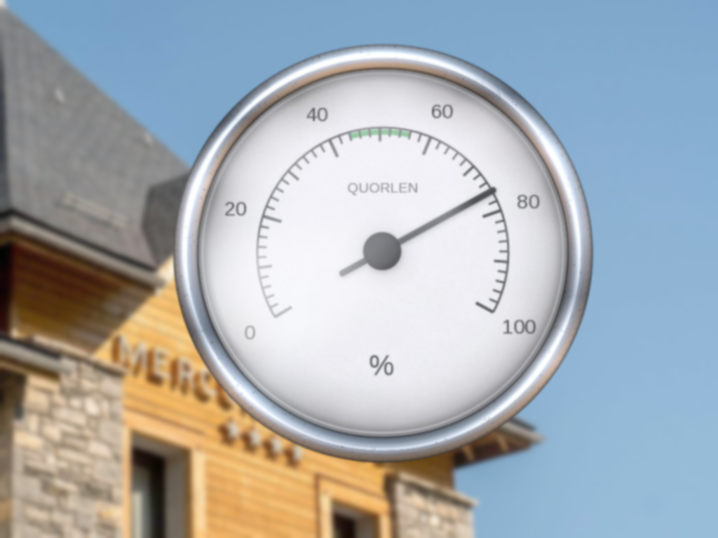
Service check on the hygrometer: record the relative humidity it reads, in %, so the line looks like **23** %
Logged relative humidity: **76** %
